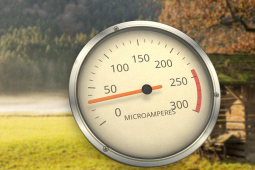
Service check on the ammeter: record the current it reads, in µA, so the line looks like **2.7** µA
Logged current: **30** µA
